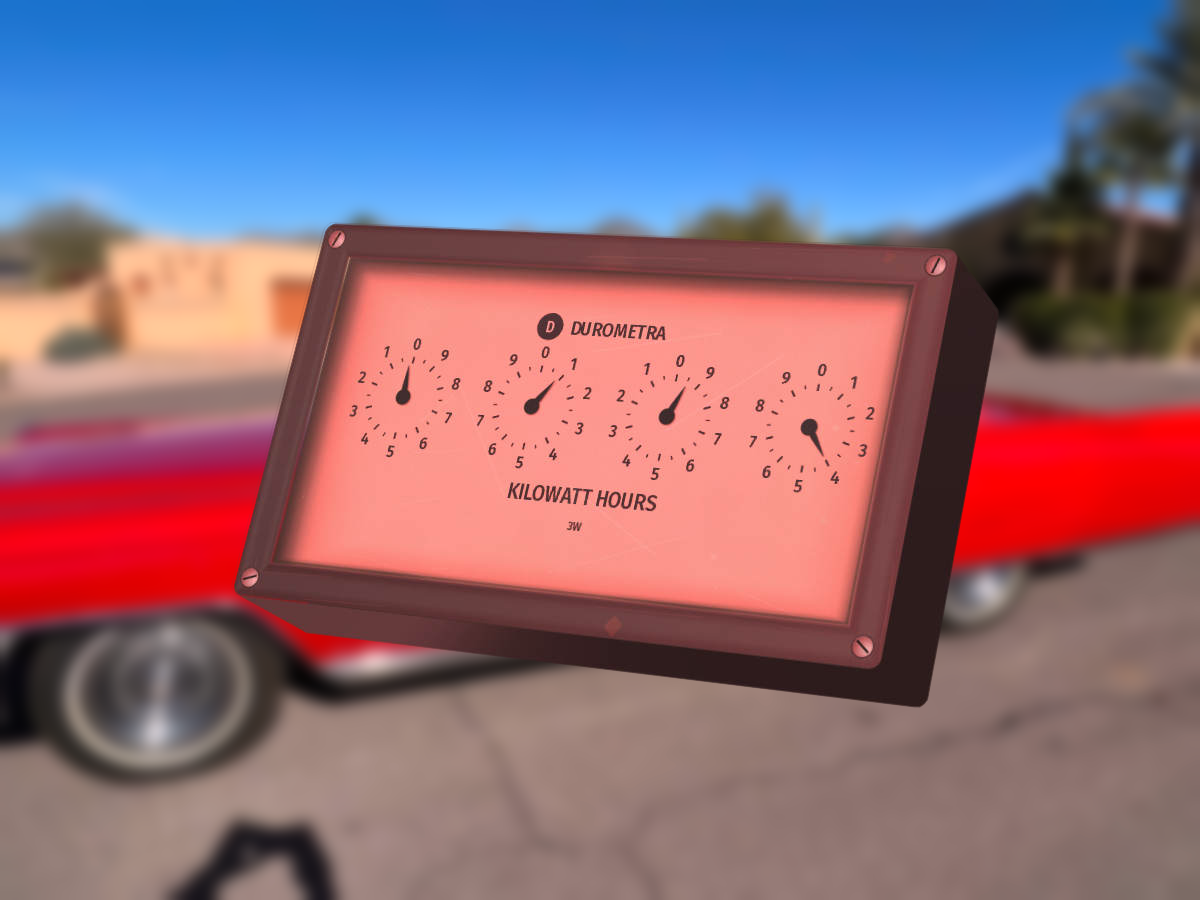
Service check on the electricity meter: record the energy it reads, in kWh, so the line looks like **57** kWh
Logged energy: **94** kWh
